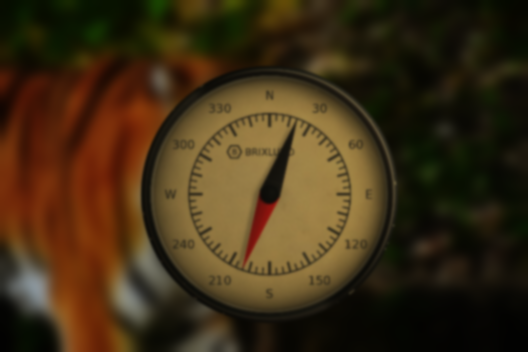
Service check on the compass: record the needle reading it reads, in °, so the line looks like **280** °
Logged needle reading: **200** °
